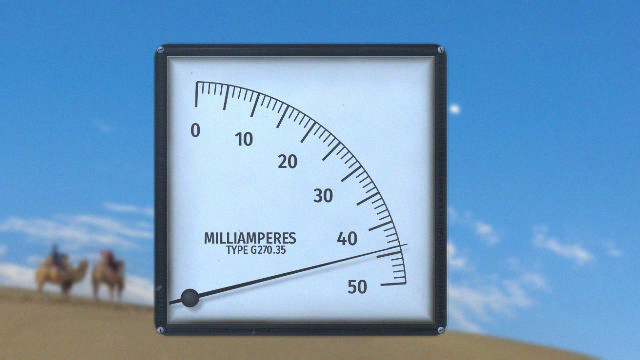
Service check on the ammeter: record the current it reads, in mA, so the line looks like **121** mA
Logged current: **44** mA
